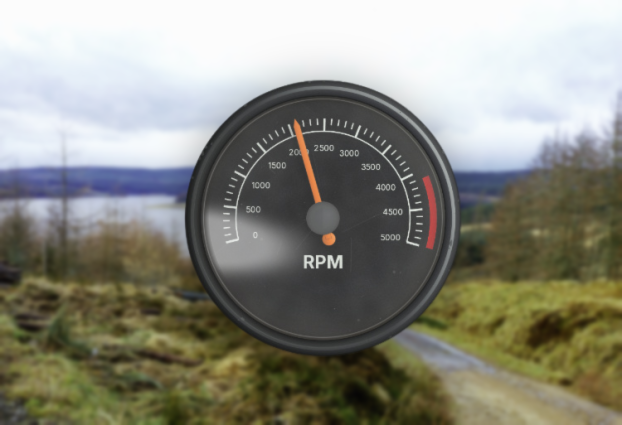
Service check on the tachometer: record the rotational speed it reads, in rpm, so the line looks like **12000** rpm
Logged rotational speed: **2100** rpm
